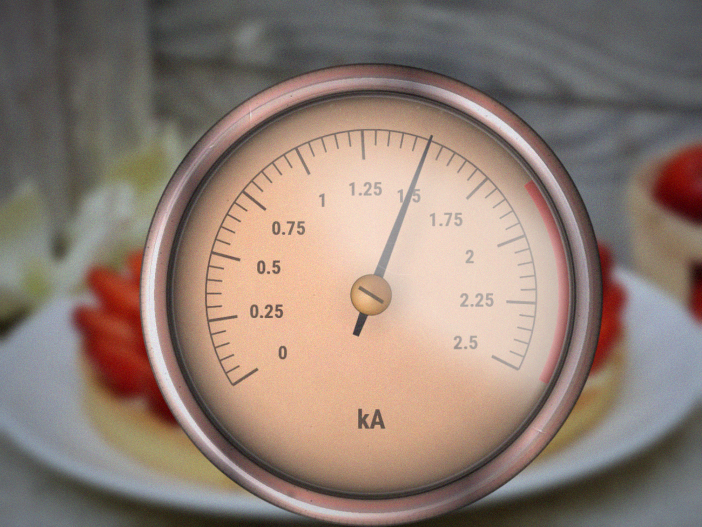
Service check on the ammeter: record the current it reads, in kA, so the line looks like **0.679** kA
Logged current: **1.5** kA
